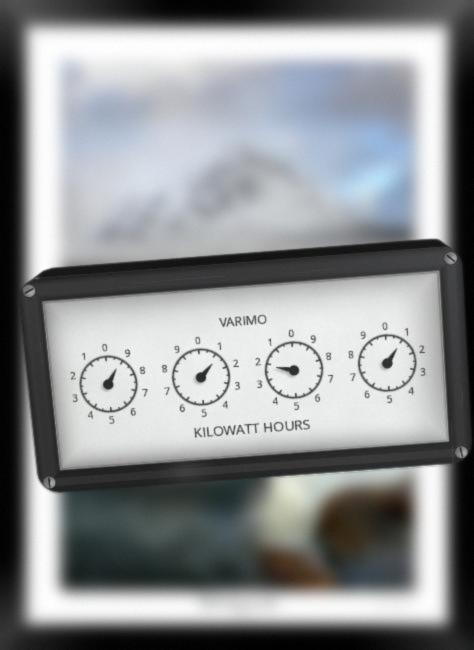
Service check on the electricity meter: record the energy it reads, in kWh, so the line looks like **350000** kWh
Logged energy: **9121** kWh
